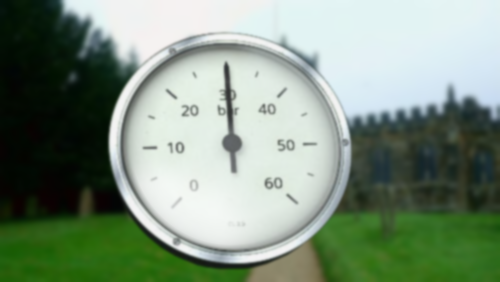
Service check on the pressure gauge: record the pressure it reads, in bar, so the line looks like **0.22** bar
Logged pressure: **30** bar
